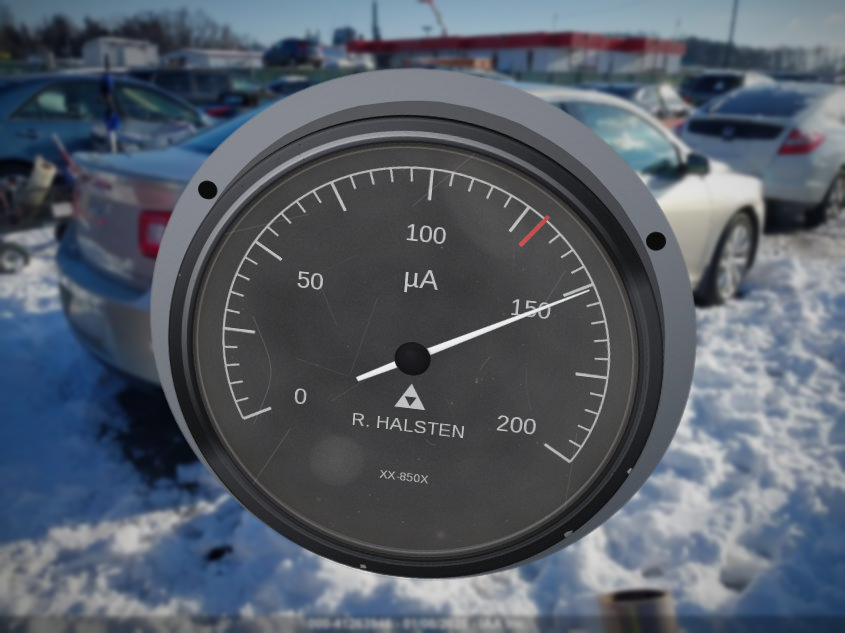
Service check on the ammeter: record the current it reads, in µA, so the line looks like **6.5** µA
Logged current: **150** µA
